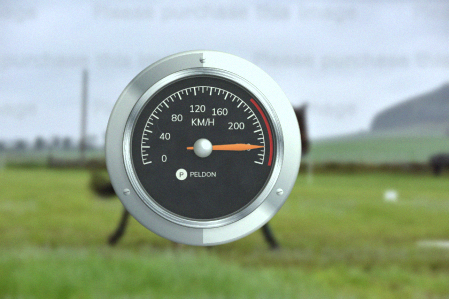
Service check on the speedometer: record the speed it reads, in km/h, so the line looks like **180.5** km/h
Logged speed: **240** km/h
